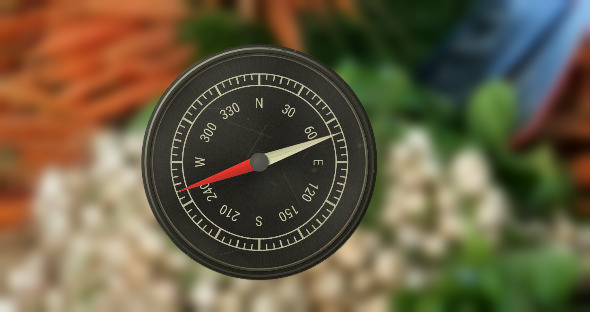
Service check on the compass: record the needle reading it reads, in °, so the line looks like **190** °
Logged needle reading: **250** °
